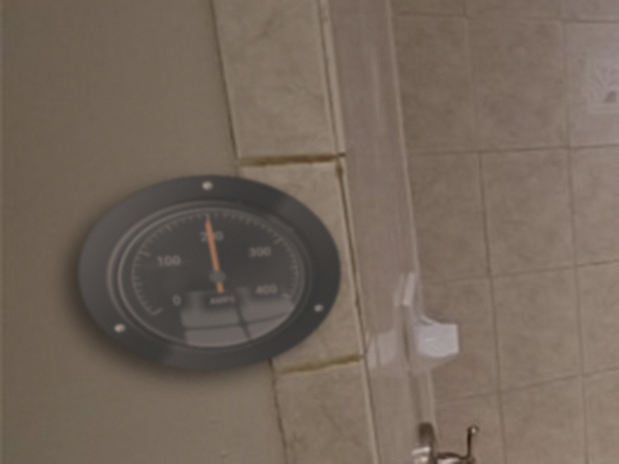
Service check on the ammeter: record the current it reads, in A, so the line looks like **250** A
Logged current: **200** A
